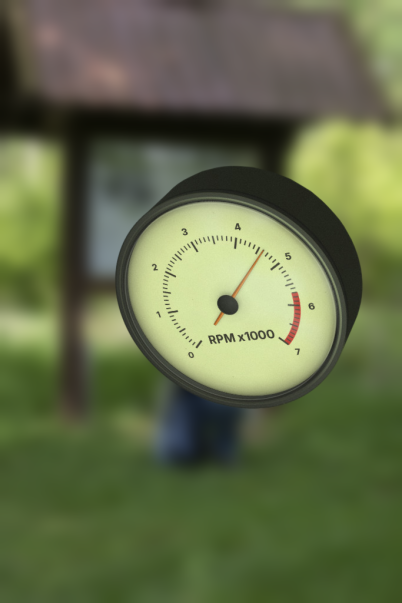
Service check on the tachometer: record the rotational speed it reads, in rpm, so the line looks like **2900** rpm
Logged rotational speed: **4600** rpm
